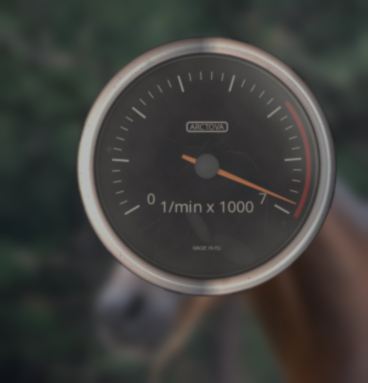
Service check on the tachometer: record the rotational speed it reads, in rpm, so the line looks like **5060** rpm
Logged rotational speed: **6800** rpm
